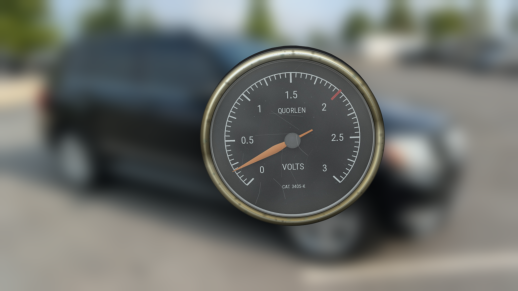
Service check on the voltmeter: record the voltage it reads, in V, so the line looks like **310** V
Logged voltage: **0.2** V
